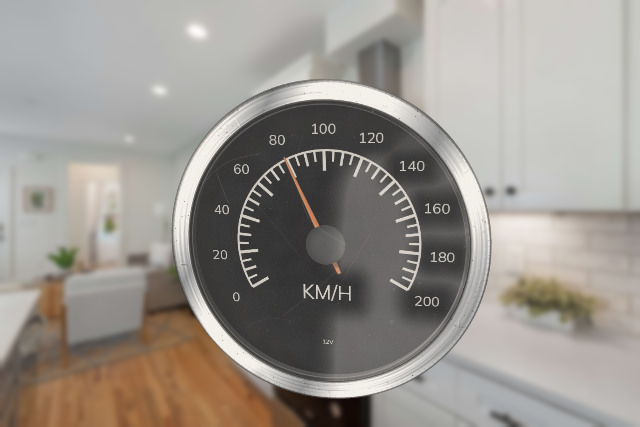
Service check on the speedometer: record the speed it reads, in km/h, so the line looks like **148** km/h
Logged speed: **80** km/h
